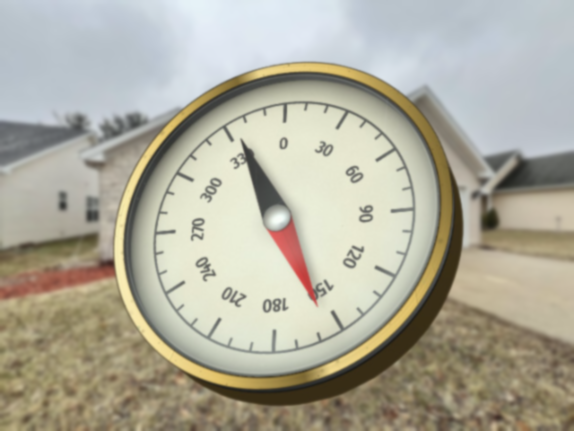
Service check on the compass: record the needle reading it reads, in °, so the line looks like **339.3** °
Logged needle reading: **155** °
